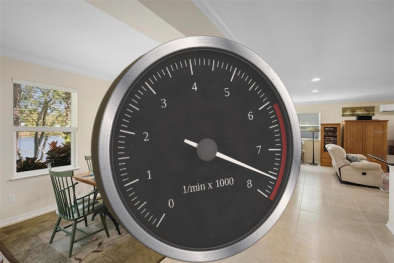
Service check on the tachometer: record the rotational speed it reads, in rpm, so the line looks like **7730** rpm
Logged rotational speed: **7600** rpm
